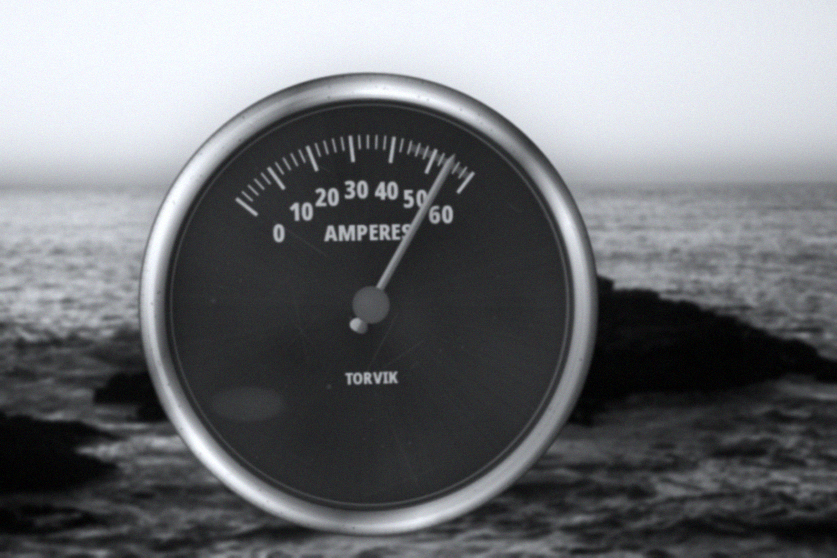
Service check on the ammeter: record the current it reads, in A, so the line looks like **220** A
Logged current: **54** A
